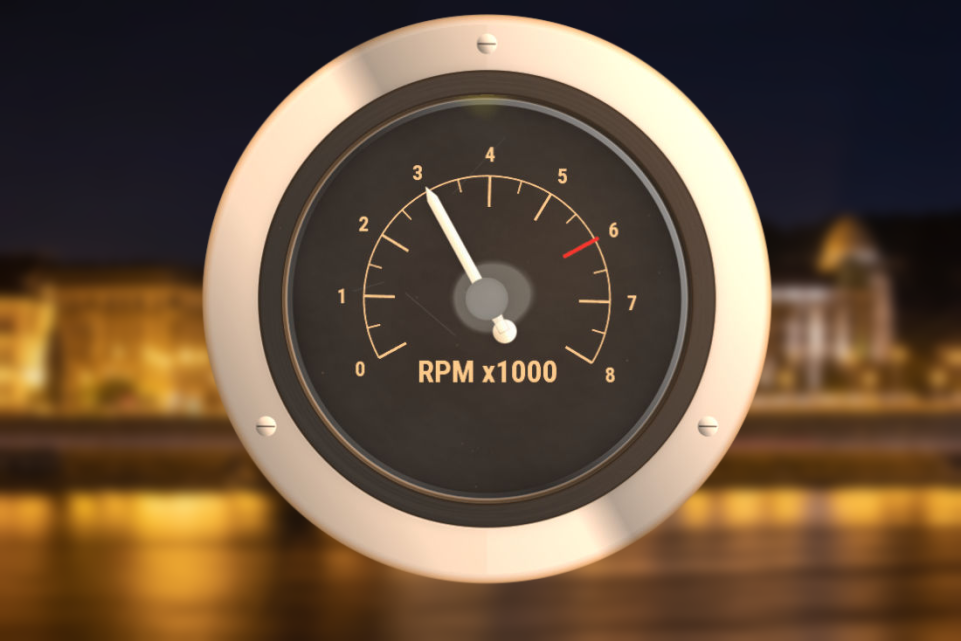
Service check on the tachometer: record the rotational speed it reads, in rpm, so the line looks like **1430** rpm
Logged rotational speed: **3000** rpm
